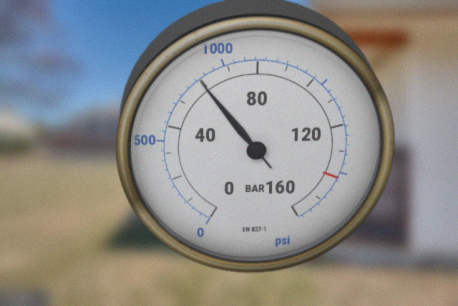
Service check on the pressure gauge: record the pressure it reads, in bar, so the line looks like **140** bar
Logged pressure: **60** bar
